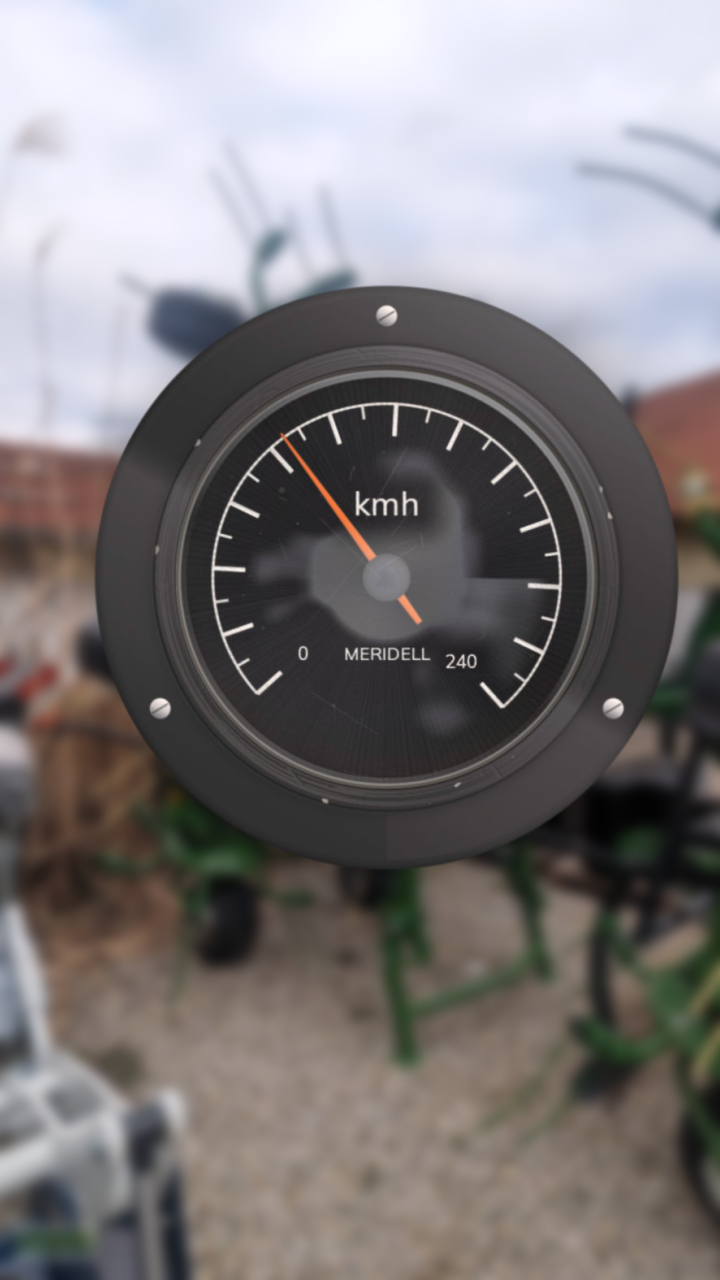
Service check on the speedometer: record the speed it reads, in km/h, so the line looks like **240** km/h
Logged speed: **85** km/h
